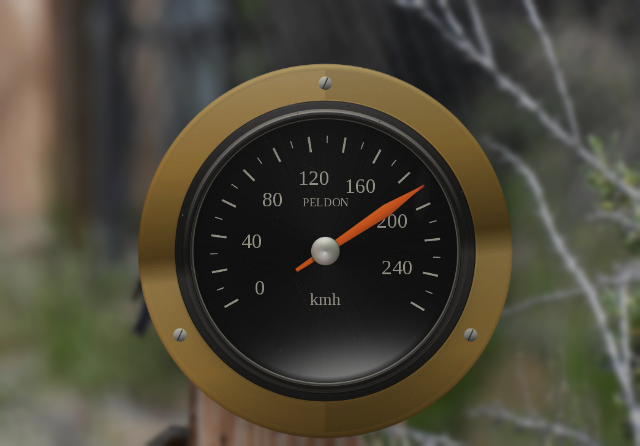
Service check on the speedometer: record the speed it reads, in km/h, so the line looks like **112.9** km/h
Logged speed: **190** km/h
